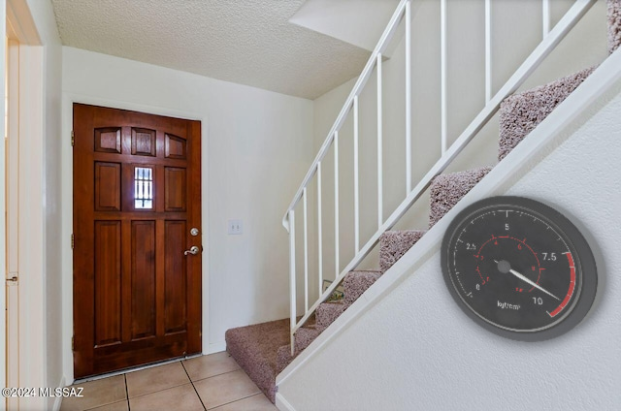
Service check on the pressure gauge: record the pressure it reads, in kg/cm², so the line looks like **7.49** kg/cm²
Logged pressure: **9.25** kg/cm²
